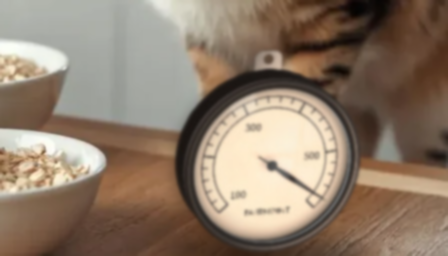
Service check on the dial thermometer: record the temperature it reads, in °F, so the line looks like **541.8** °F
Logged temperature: **580** °F
